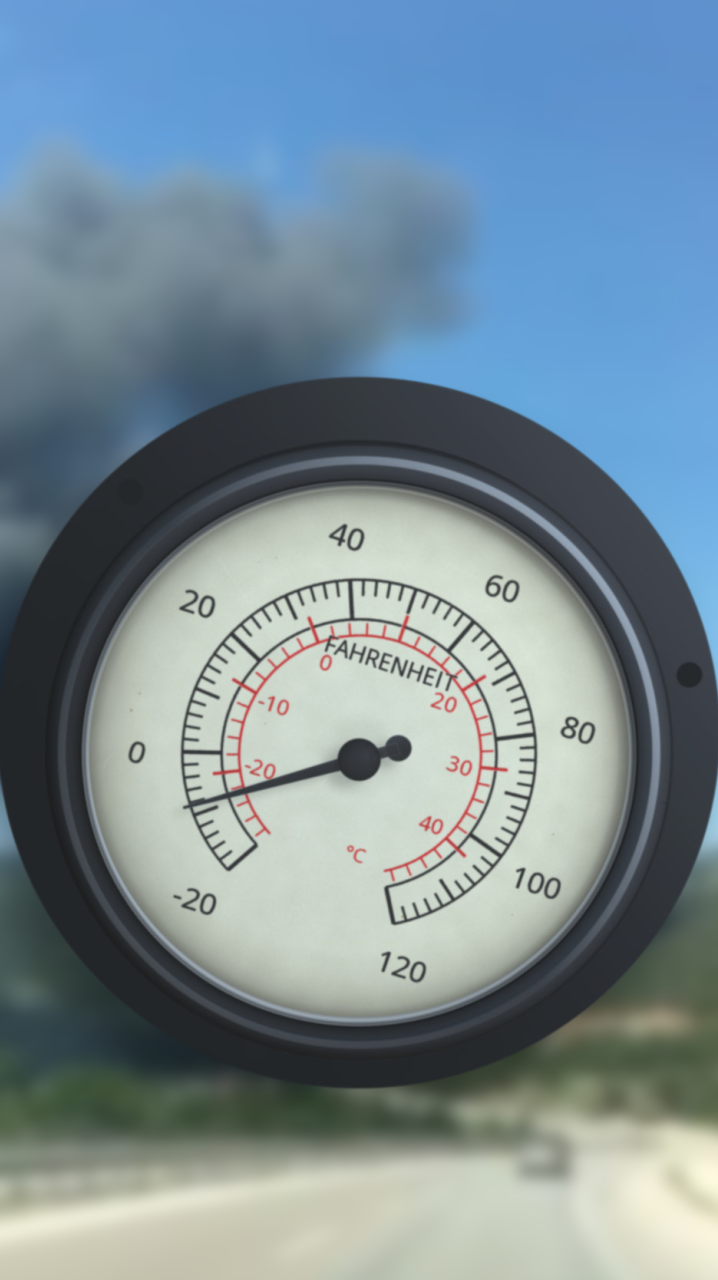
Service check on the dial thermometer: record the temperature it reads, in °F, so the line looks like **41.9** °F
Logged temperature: **-8** °F
